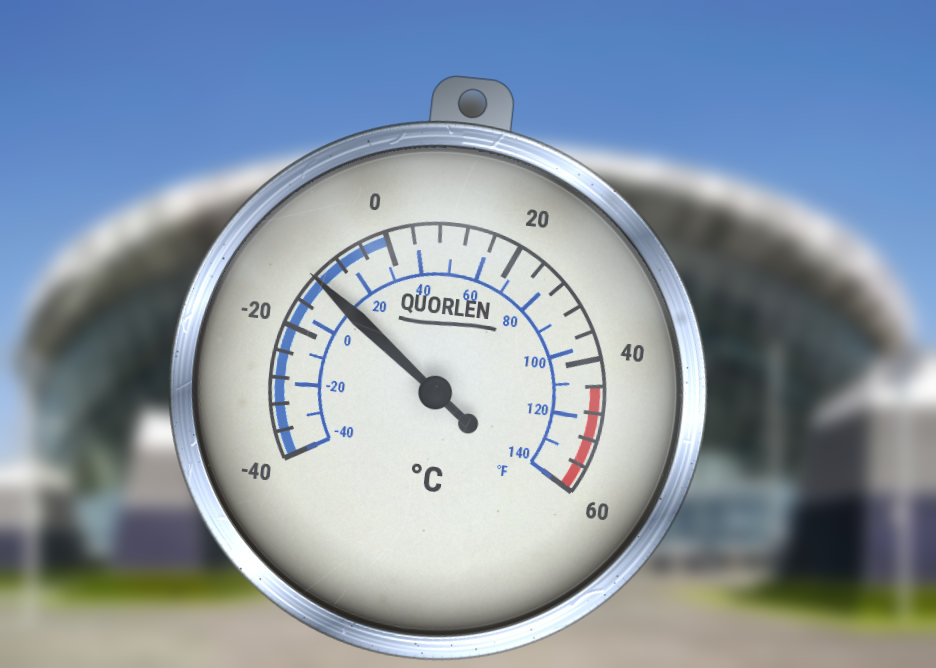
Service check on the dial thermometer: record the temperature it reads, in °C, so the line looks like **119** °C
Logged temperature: **-12** °C
